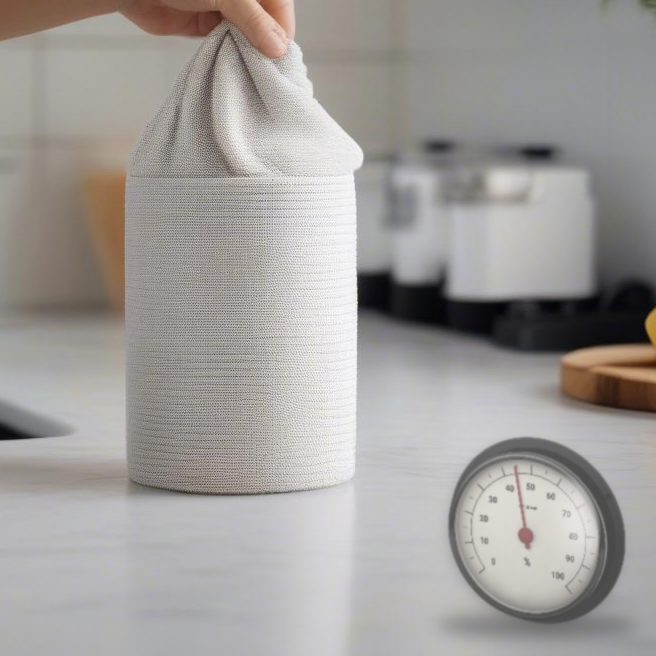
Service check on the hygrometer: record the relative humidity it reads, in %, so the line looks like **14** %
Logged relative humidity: **45** %
